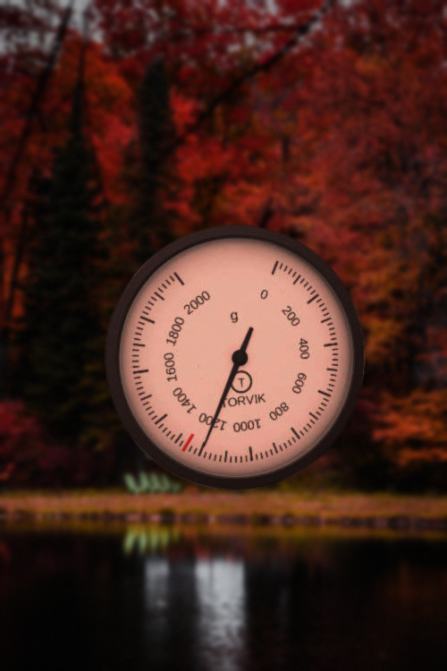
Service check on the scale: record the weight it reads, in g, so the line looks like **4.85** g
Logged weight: **1200** g
